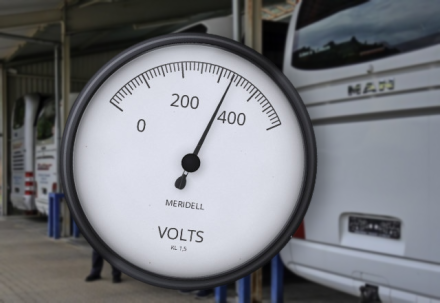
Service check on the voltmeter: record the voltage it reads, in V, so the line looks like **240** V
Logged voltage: **330** V
